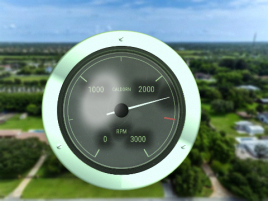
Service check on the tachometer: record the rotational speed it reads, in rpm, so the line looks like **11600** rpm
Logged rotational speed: **2250** rpm
